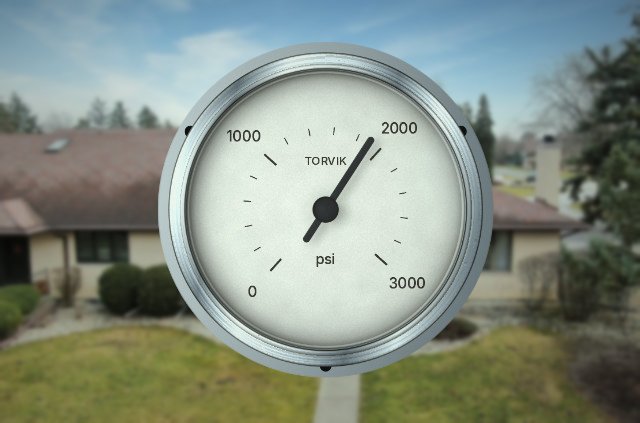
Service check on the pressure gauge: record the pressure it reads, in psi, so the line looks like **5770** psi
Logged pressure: **1900** psi
